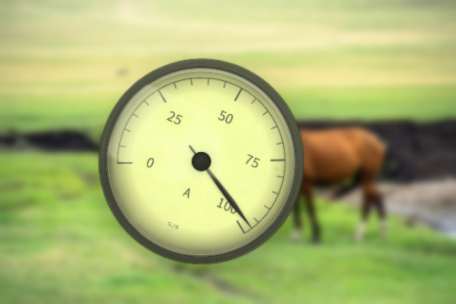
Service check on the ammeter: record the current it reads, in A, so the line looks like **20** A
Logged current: **97.5** A
